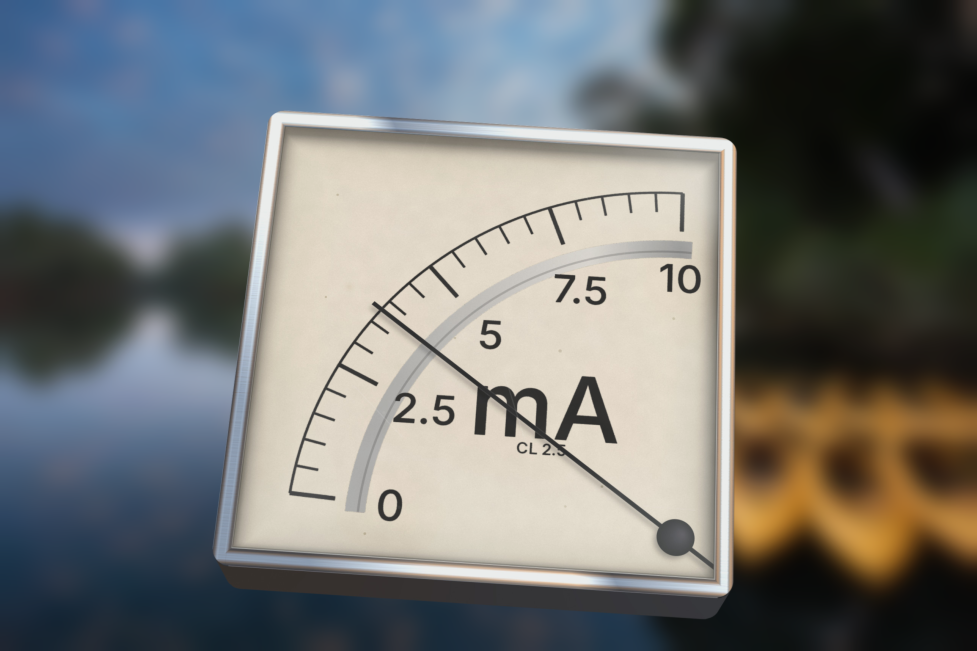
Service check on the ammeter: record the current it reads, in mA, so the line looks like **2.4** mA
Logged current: **3.75** mA
